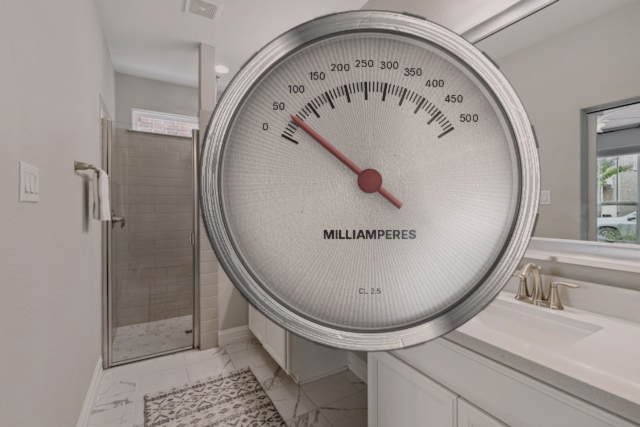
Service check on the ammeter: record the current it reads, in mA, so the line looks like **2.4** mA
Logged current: **50** mA
